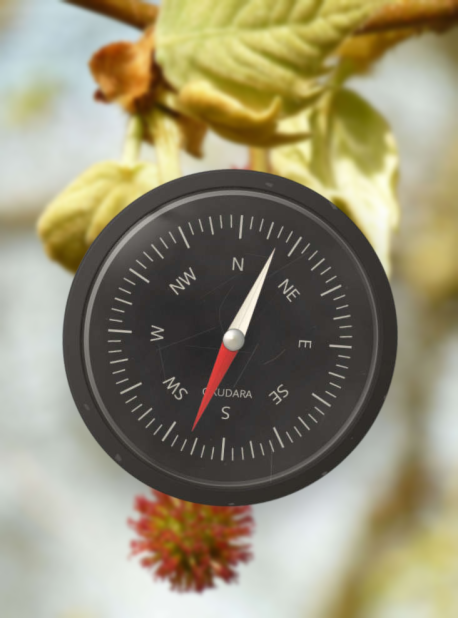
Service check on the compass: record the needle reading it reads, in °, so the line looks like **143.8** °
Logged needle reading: **200** °
